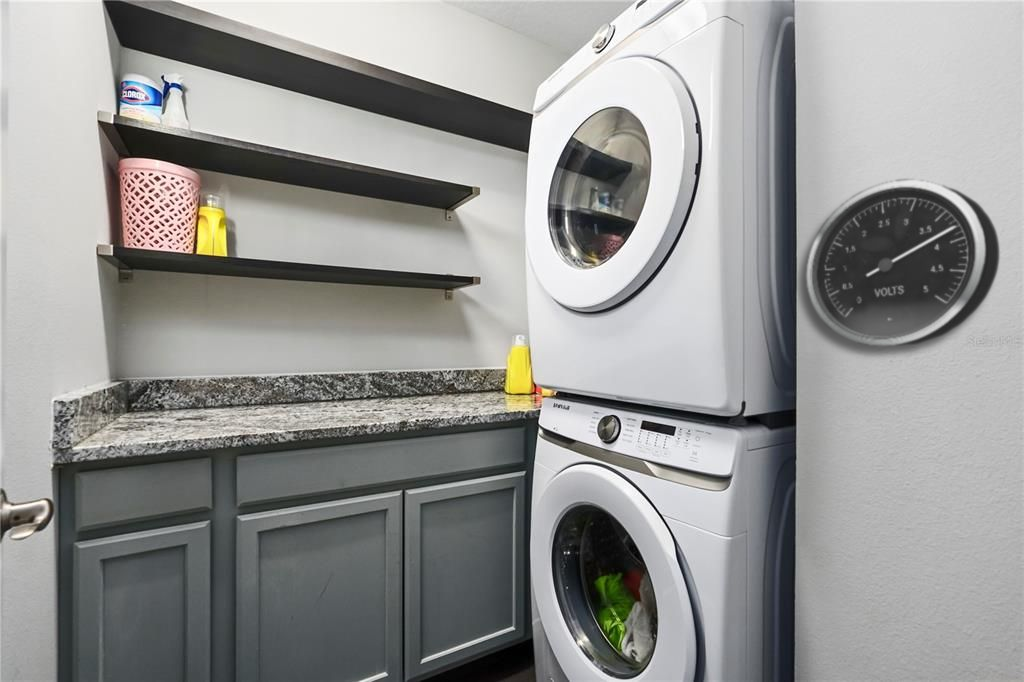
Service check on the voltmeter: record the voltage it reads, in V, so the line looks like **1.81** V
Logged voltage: **3.8** V
